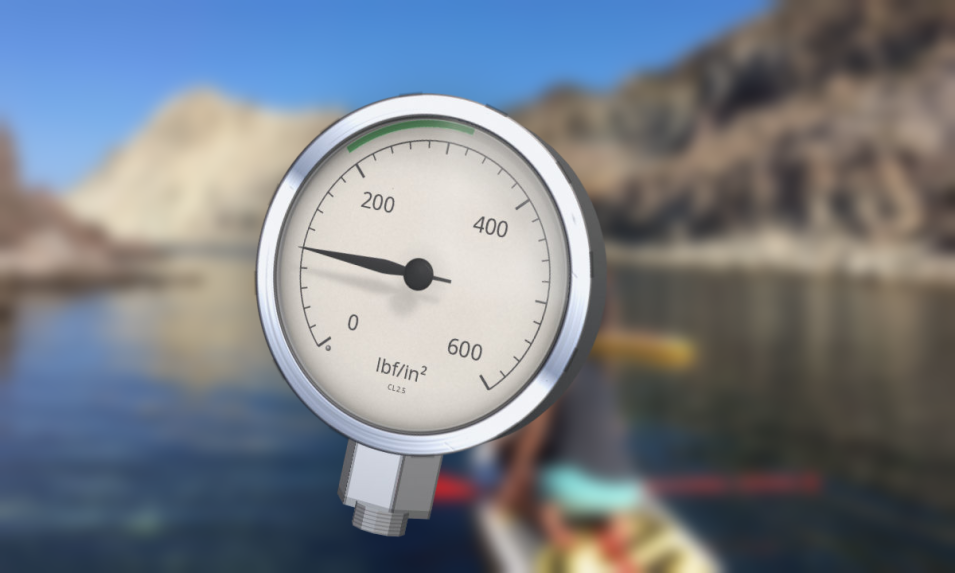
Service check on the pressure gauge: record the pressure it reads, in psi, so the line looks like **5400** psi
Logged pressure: **100** psi
